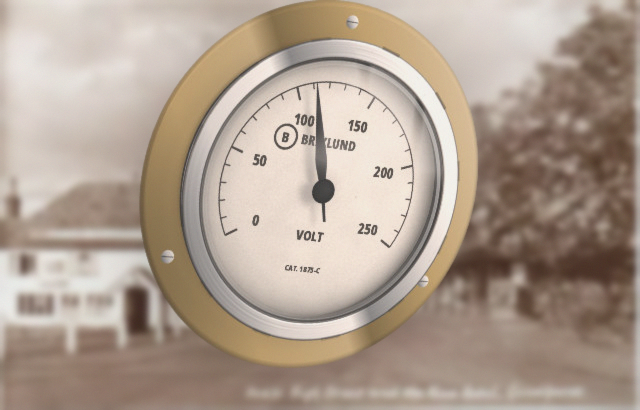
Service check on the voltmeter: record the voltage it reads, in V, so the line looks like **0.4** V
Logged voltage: **110** V
